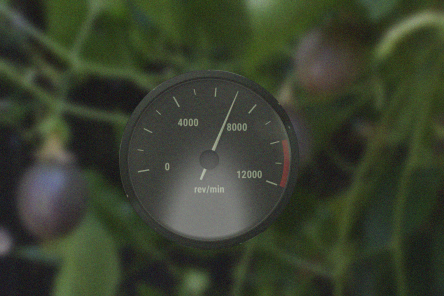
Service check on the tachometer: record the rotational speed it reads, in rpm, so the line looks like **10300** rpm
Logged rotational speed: **7000** rpm
